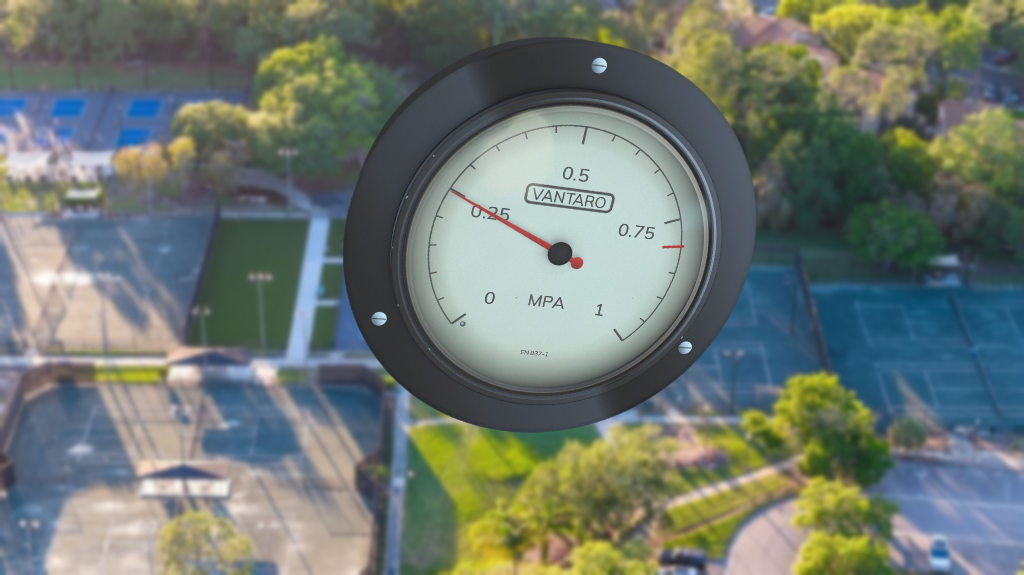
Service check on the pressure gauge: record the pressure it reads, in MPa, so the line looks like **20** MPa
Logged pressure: **0.25** MPa
